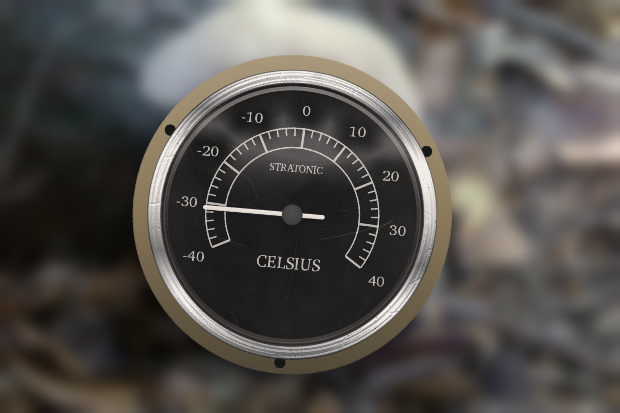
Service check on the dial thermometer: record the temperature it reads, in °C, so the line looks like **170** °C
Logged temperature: **-31** °C
